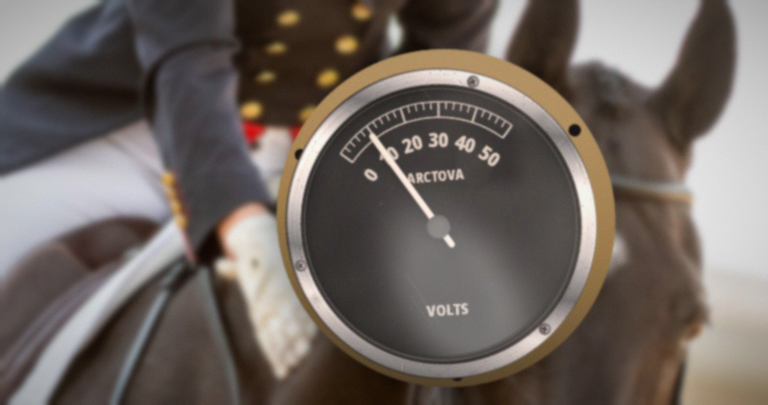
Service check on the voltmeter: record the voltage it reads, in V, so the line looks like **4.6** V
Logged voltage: **10** V
